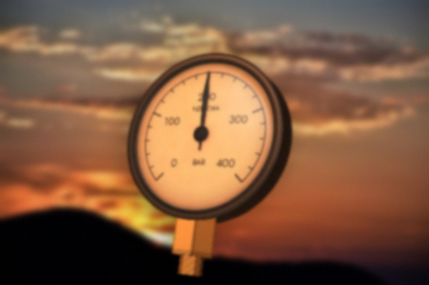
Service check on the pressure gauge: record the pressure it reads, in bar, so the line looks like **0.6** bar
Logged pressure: **200** bar
